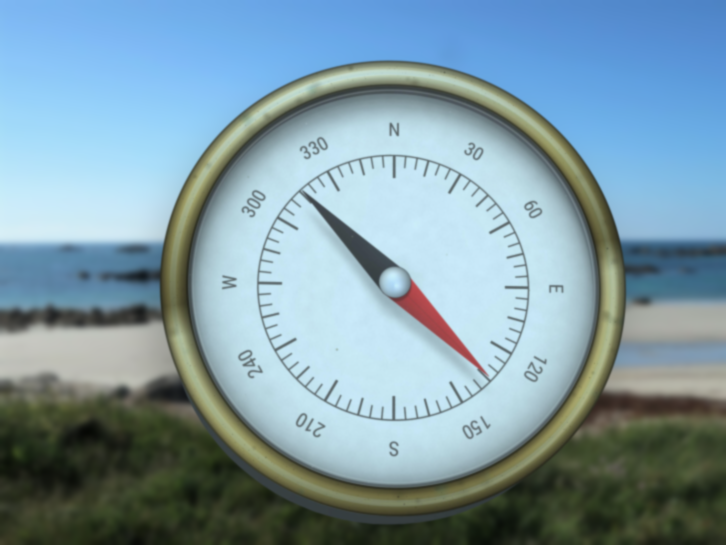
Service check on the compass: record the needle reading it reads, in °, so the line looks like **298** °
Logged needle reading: **135** °
